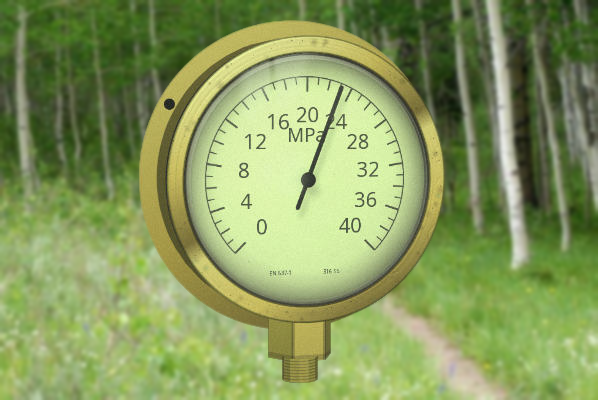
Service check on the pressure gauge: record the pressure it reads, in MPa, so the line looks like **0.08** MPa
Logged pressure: **23** MPa
